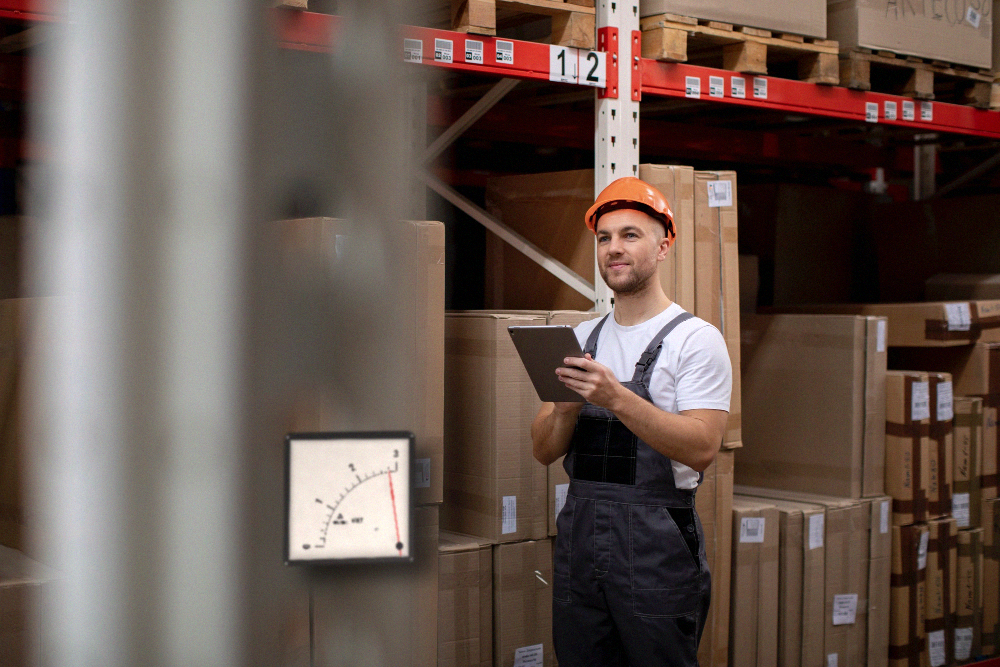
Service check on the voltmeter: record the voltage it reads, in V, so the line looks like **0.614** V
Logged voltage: **2.8** V
